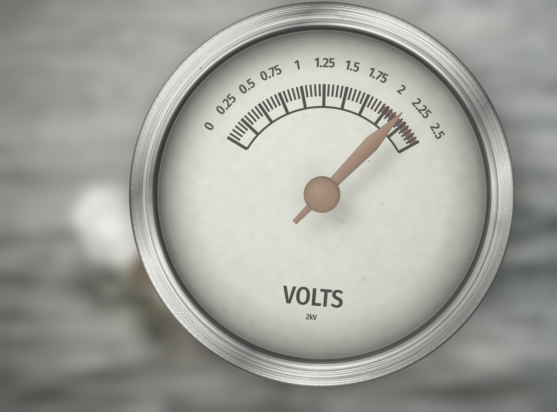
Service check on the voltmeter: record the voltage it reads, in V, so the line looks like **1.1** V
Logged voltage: **2.15** V
